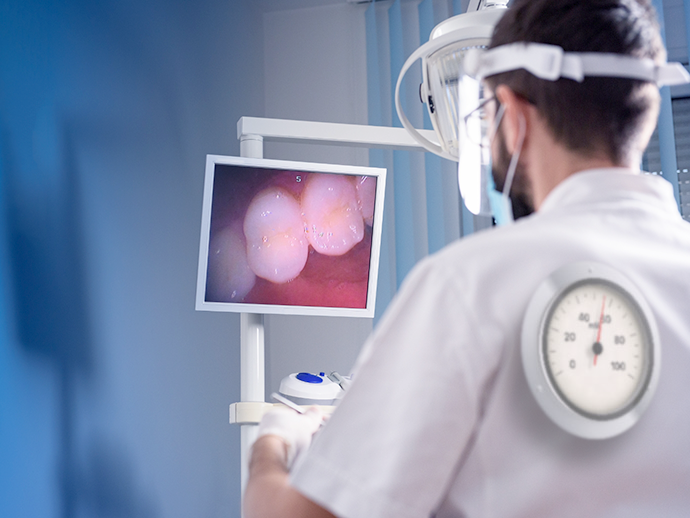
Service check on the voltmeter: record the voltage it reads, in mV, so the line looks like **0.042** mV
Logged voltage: **55** mV
